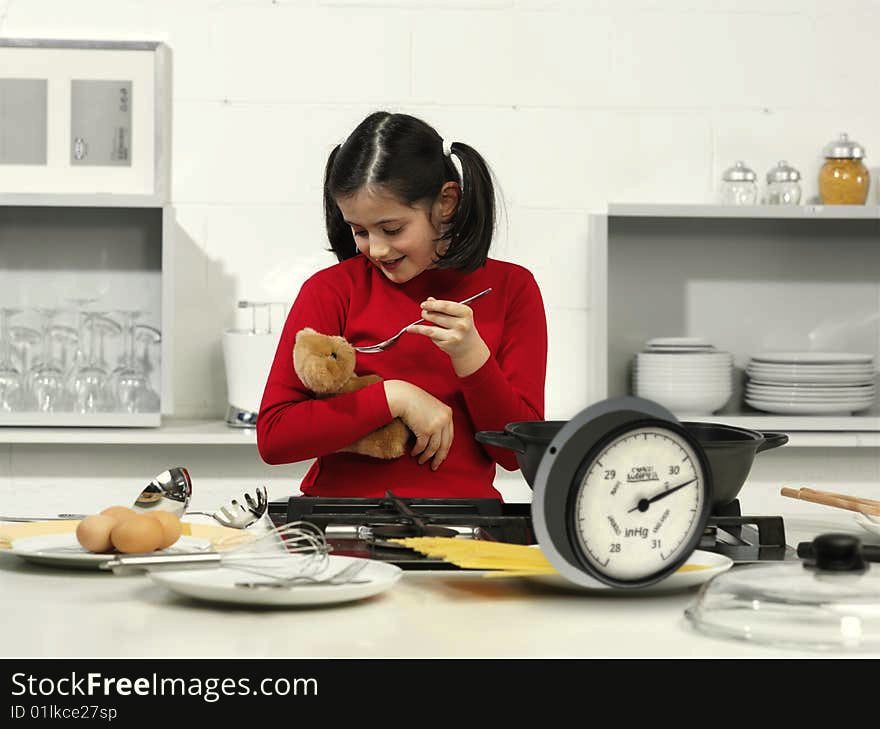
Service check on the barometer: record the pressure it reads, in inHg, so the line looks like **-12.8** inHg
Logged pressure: **30.2** inHg
